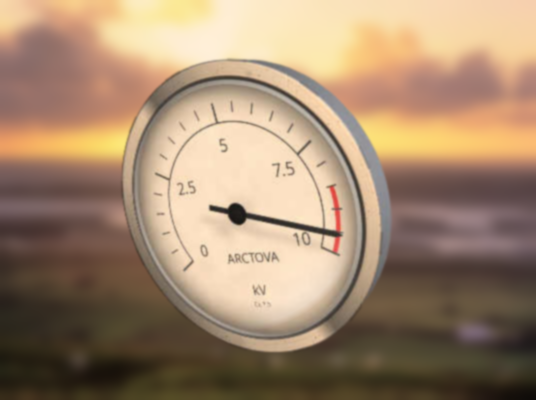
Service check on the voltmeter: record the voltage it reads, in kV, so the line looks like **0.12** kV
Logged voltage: **9.5** kV
